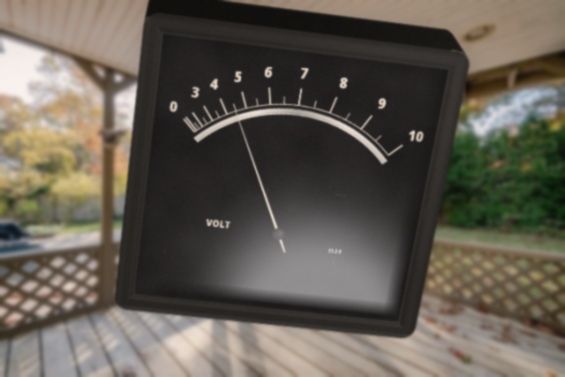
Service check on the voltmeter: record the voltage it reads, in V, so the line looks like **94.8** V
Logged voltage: **4.5** V
